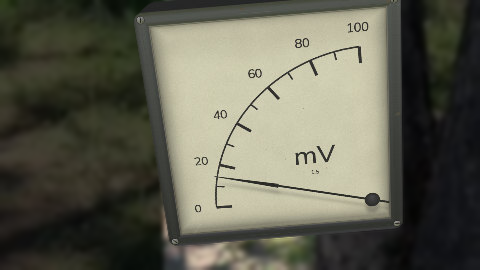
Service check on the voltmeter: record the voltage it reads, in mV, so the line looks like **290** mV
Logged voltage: **15** mV
